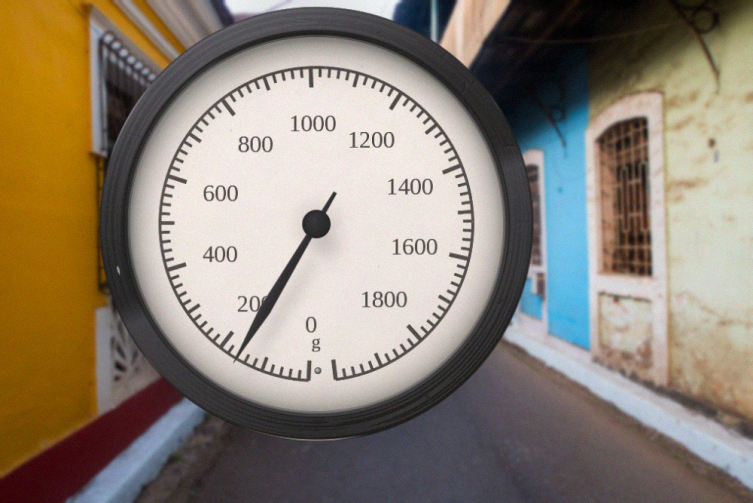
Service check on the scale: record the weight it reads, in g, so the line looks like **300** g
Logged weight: **160** g
